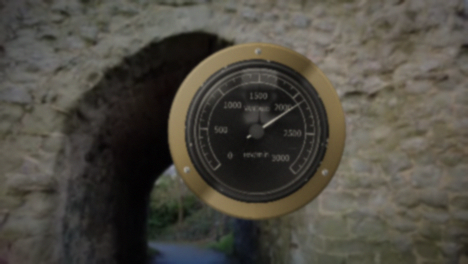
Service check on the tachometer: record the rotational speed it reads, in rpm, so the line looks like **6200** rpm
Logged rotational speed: **2100** rpm
